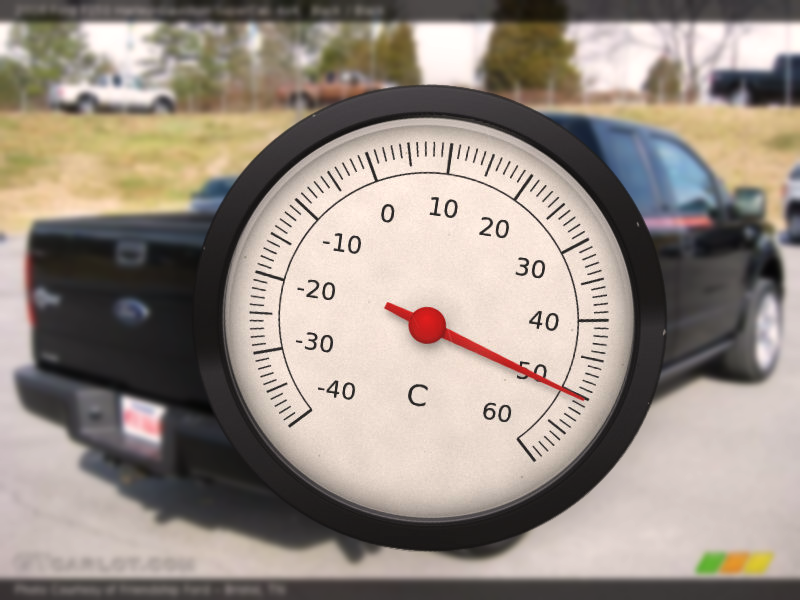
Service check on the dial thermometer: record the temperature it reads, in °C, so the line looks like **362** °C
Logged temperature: **50** °C
